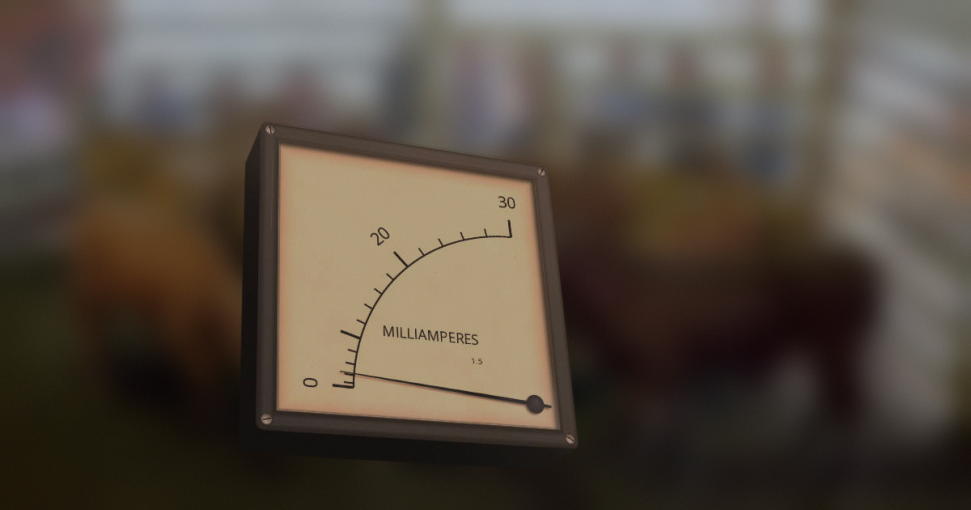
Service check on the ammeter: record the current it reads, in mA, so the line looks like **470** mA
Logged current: **4** mA
